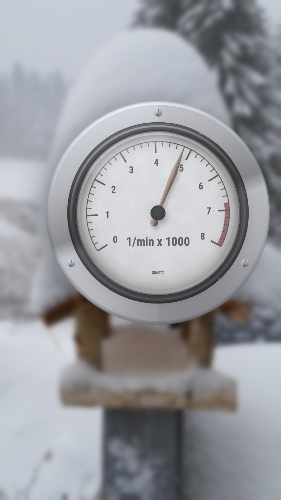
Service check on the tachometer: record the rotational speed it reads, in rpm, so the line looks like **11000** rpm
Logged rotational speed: **4800** rpm
